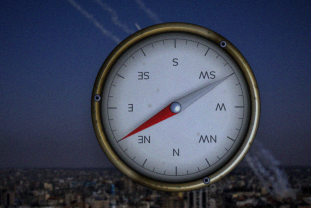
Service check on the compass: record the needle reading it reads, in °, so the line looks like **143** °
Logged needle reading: **60** °
